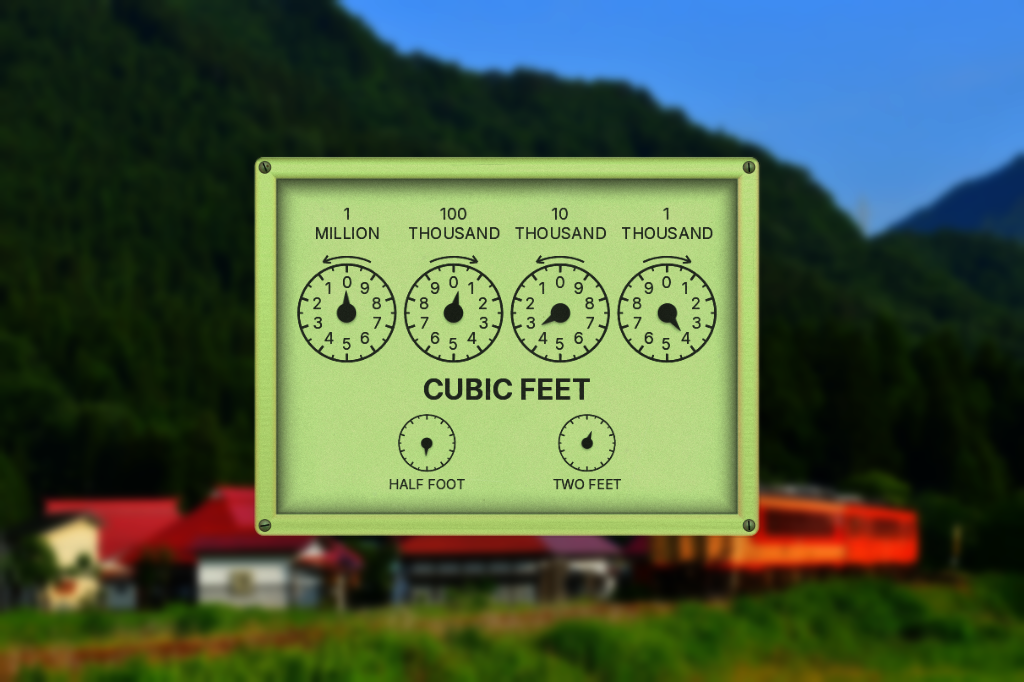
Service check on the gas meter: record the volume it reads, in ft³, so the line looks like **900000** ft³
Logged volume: **3400** ft³
